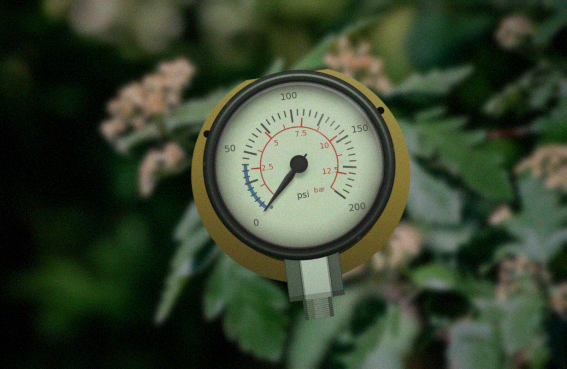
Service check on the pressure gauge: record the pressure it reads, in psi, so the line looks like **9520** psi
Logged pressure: **0** psi
